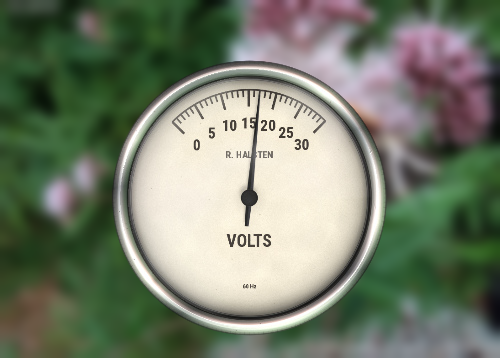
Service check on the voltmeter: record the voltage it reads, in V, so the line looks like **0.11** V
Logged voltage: **17** V
